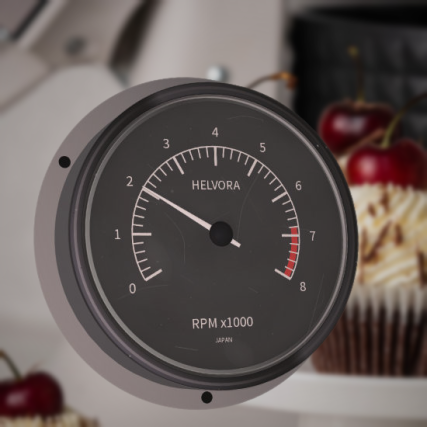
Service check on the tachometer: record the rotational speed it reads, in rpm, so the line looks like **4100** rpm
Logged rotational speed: **2000** rpm
